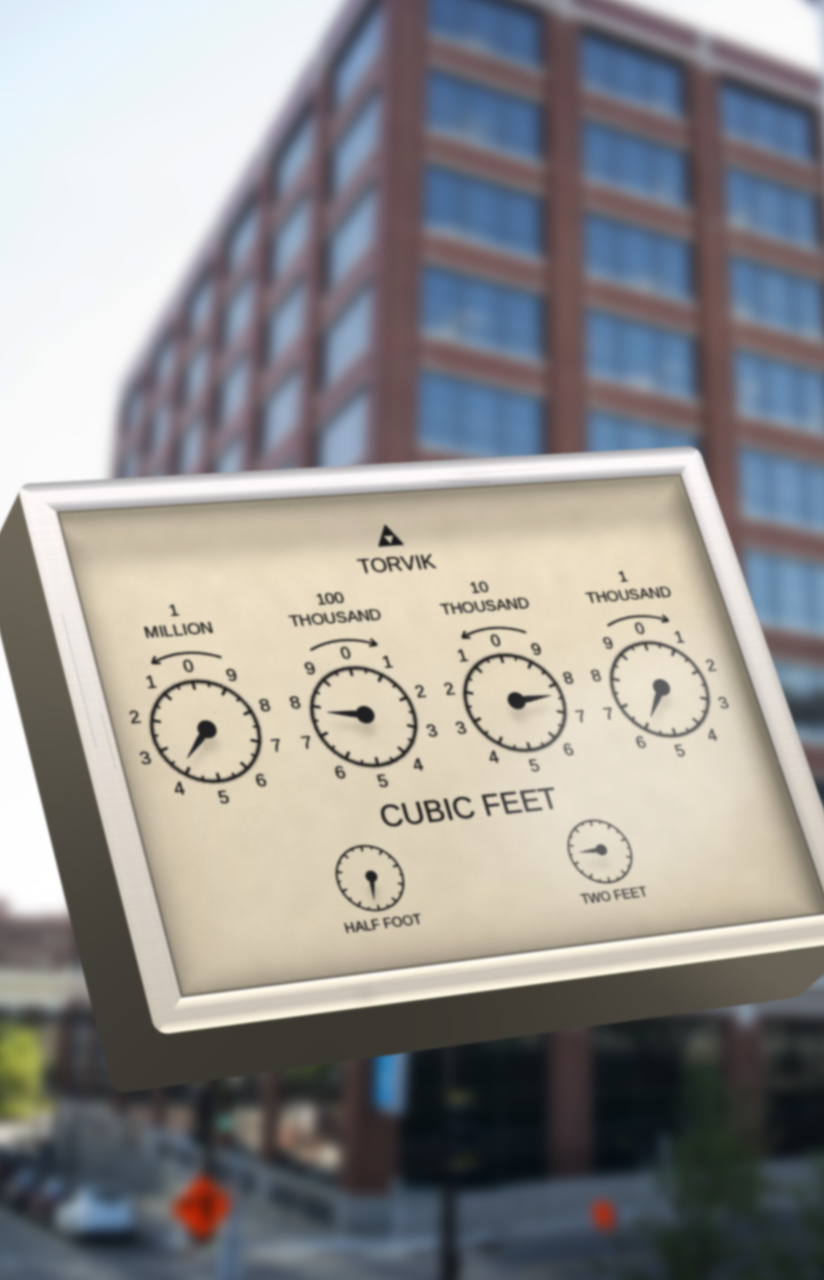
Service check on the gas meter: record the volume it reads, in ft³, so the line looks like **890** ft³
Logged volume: **377600** ft³
